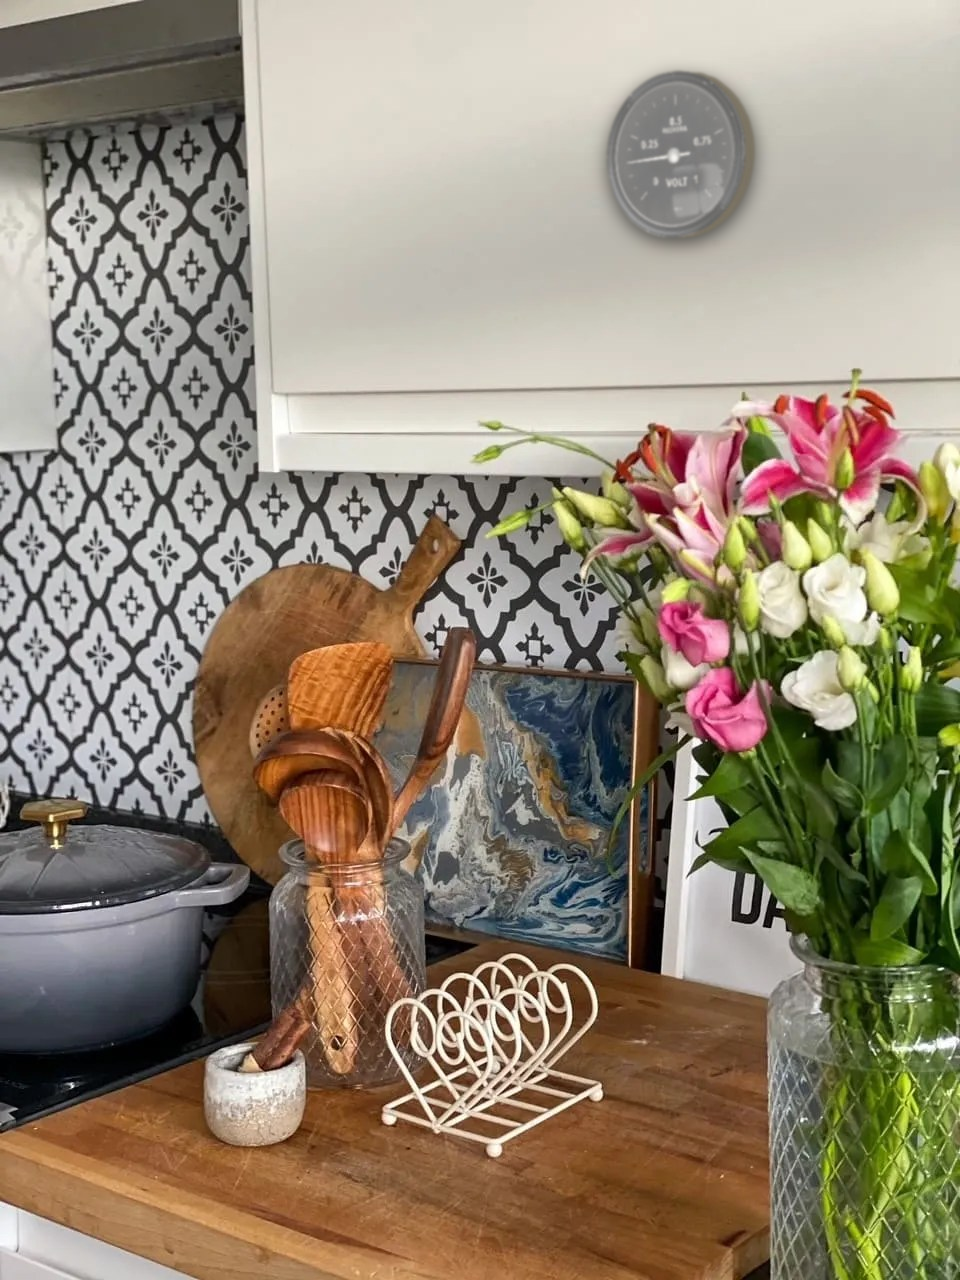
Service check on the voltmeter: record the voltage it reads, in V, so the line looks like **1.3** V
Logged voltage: **0.15** V
